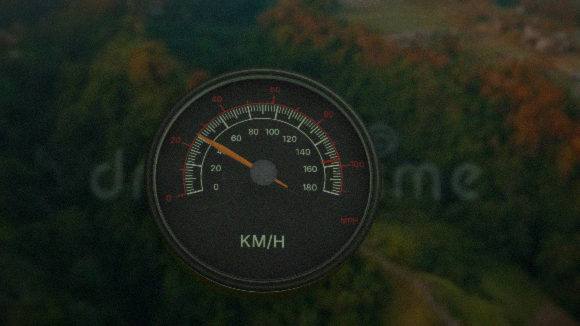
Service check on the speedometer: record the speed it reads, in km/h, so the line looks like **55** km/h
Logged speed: **40** km/h
